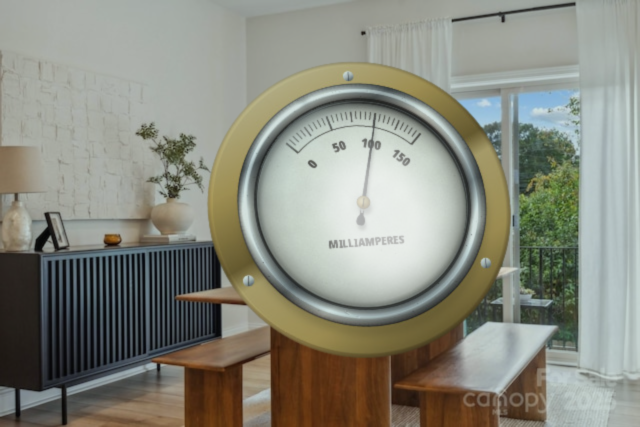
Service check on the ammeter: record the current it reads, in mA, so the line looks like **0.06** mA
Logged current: **100** mA
